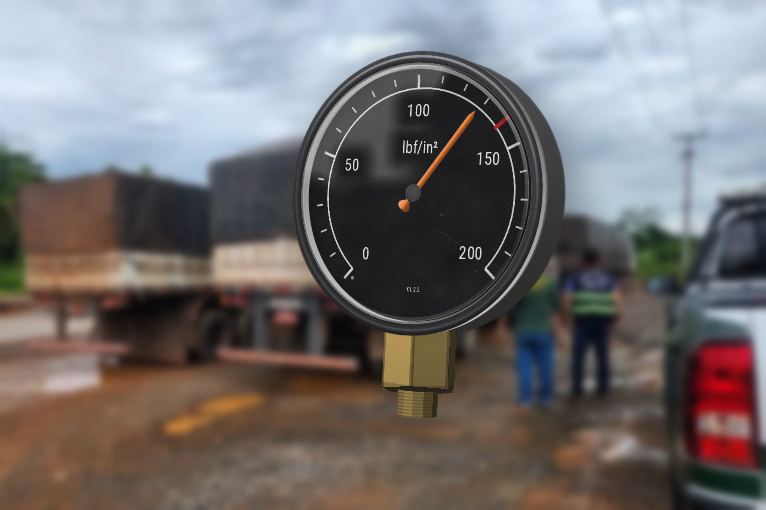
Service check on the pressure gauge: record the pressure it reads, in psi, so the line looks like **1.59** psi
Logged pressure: **130** psi
